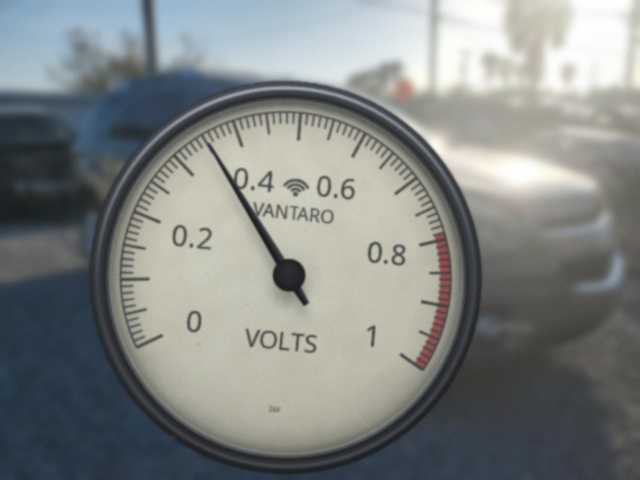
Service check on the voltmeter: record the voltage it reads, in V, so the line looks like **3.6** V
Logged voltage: **0.35** V
